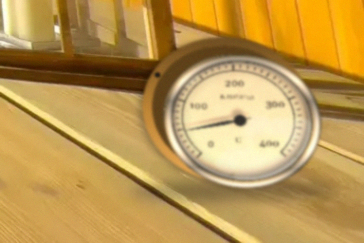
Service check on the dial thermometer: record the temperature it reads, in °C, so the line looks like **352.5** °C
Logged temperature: **50** °C
